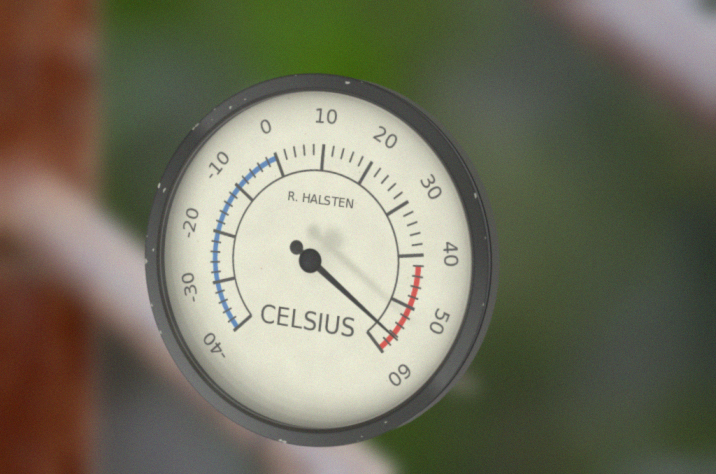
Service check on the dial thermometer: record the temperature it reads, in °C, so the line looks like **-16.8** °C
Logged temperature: **56** °C
